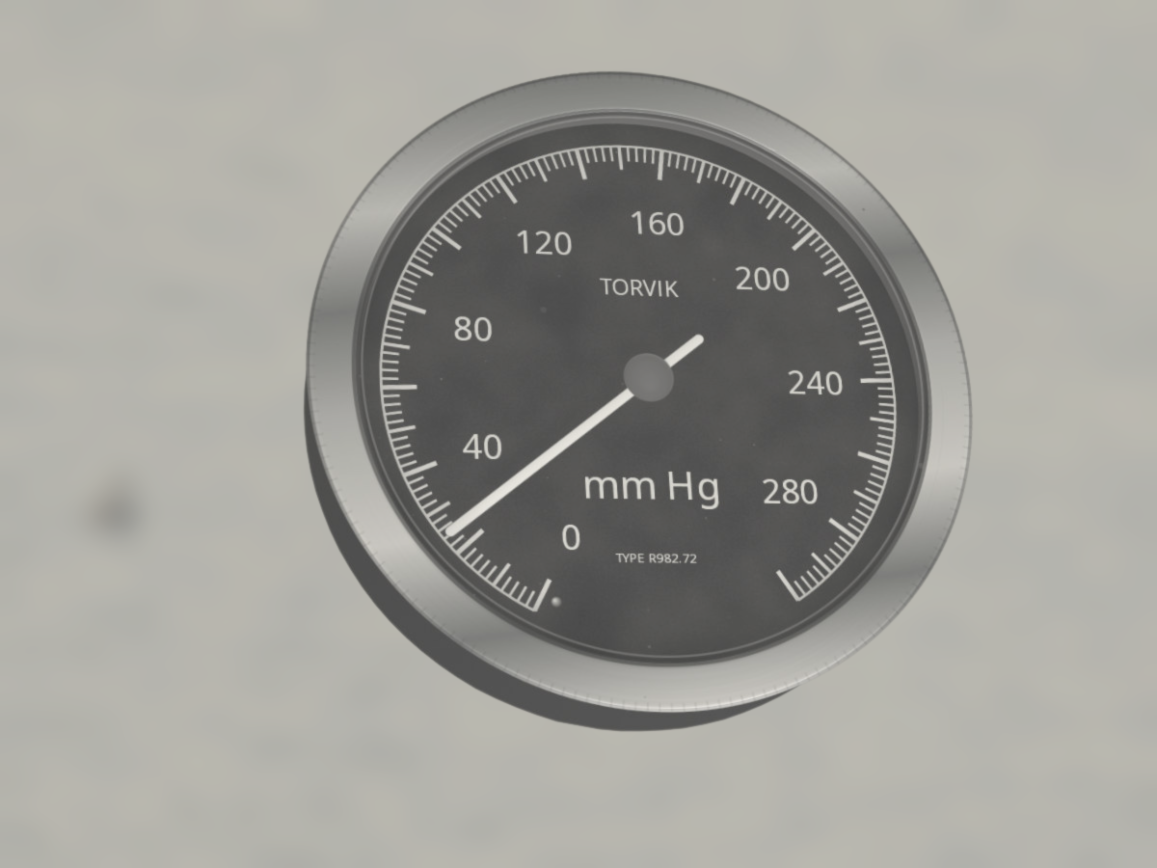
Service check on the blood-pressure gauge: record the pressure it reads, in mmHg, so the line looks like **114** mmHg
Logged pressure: **24** mmHg
